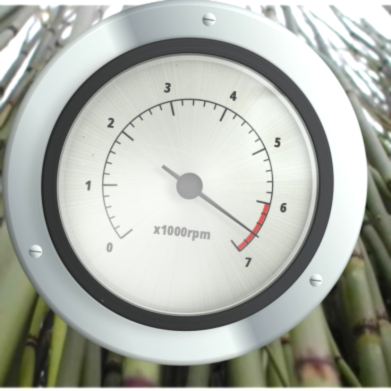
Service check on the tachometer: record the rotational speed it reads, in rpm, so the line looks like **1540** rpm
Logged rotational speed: **6600** rpm
